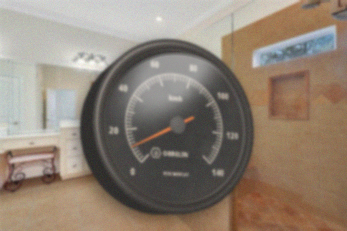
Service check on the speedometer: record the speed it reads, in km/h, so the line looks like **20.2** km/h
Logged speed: **10** km/h
